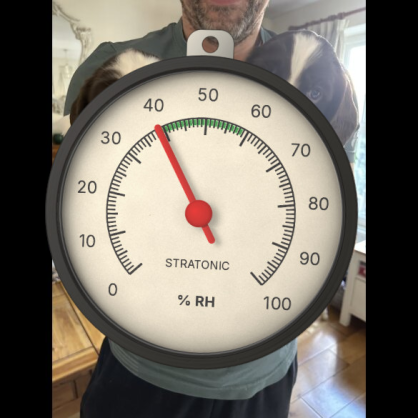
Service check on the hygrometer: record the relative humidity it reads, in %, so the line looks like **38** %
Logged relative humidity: **39** %
